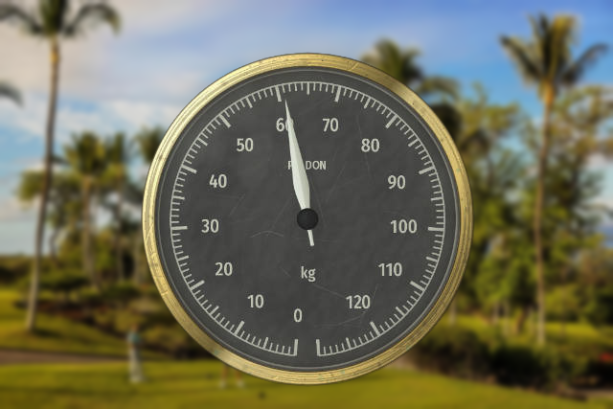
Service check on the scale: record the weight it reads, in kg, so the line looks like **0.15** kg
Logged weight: **61** kg
